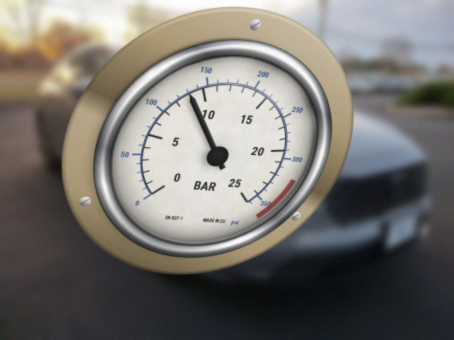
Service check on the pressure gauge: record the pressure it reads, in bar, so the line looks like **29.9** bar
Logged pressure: **9** bar
